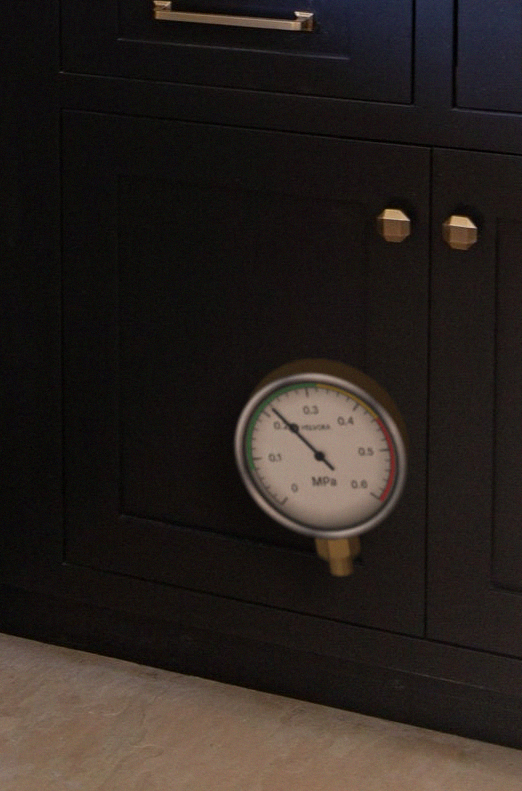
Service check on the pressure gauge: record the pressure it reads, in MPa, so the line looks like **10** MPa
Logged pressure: **0.22** MPa
